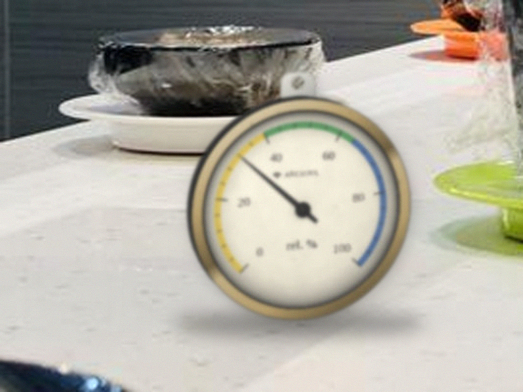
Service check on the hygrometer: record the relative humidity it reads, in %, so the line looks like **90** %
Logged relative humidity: **32** %
